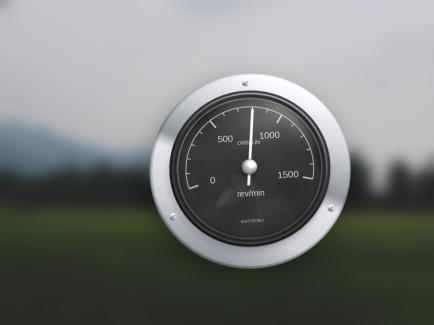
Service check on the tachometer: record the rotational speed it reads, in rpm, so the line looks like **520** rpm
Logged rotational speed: **800** rpm
